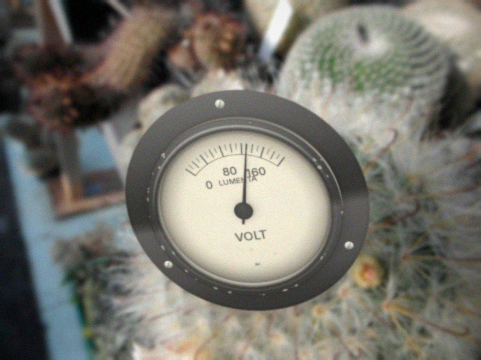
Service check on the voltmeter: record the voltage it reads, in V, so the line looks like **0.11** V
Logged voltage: **130** V
